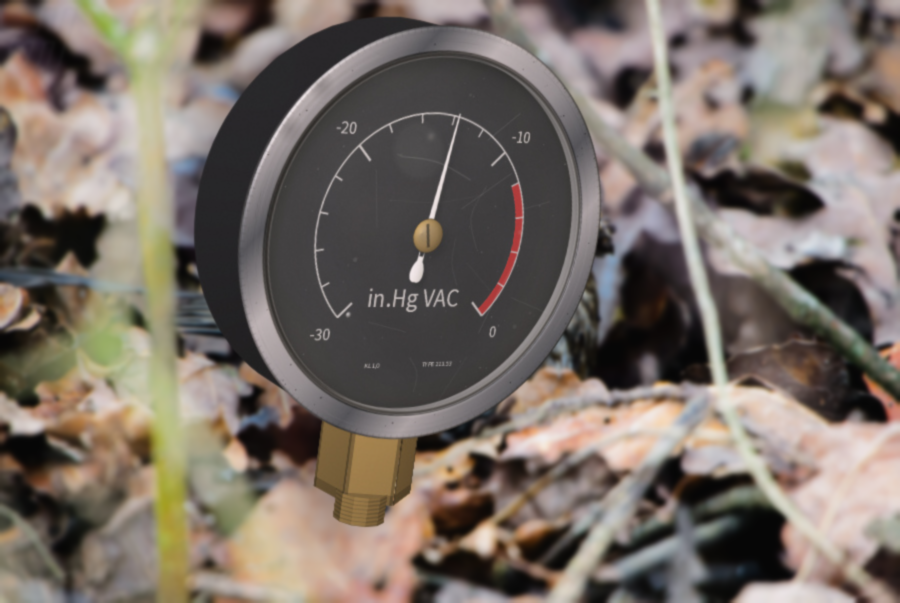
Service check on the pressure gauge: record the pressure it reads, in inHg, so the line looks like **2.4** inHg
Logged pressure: **-14** inHg
